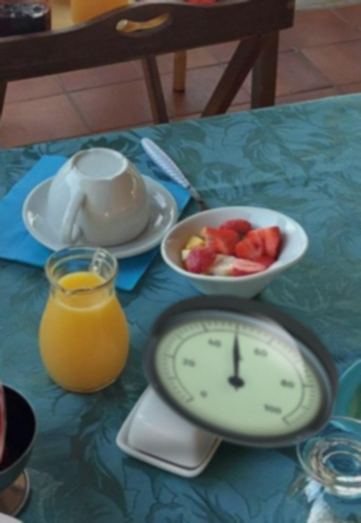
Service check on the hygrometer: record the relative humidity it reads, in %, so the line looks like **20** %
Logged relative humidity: **50** %
